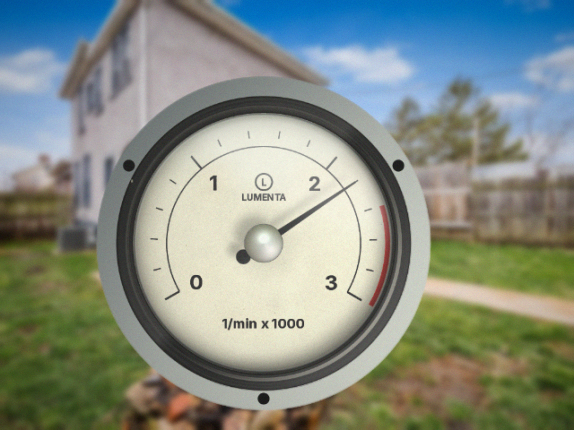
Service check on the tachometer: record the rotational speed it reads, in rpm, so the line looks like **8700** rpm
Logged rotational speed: **2200** rpm
